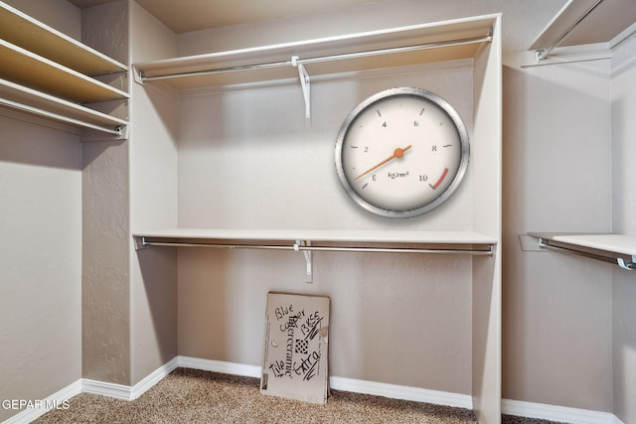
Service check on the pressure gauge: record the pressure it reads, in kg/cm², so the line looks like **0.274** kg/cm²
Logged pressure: **0.5** kg/cm²
